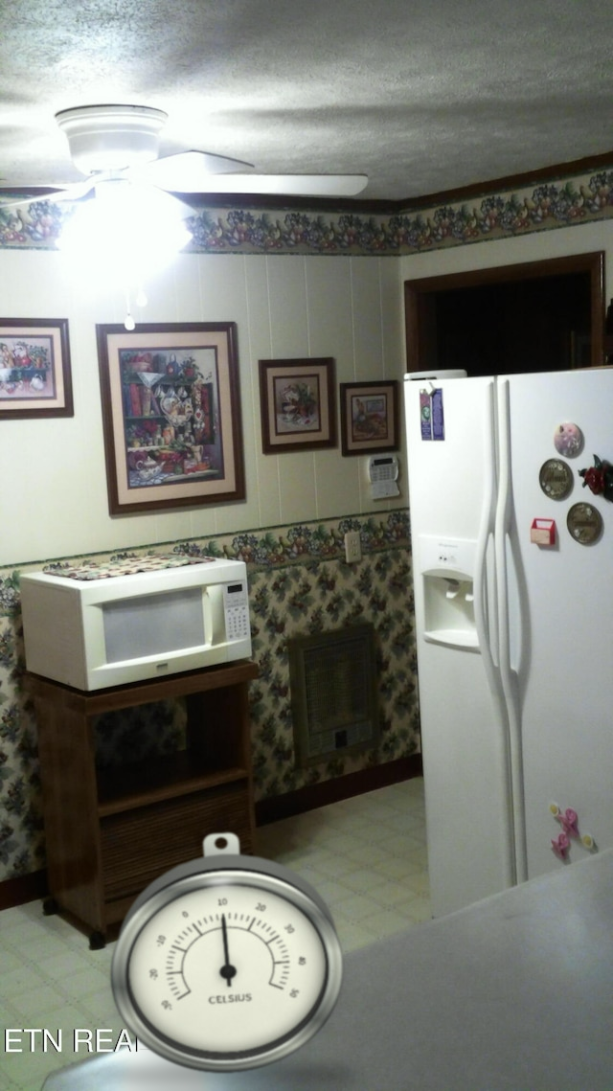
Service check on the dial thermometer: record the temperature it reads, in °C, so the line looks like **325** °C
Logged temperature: **10** °C
